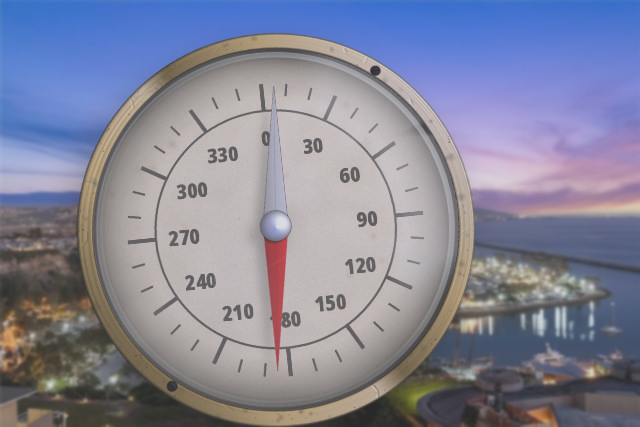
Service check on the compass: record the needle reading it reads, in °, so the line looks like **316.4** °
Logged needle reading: **185** °
